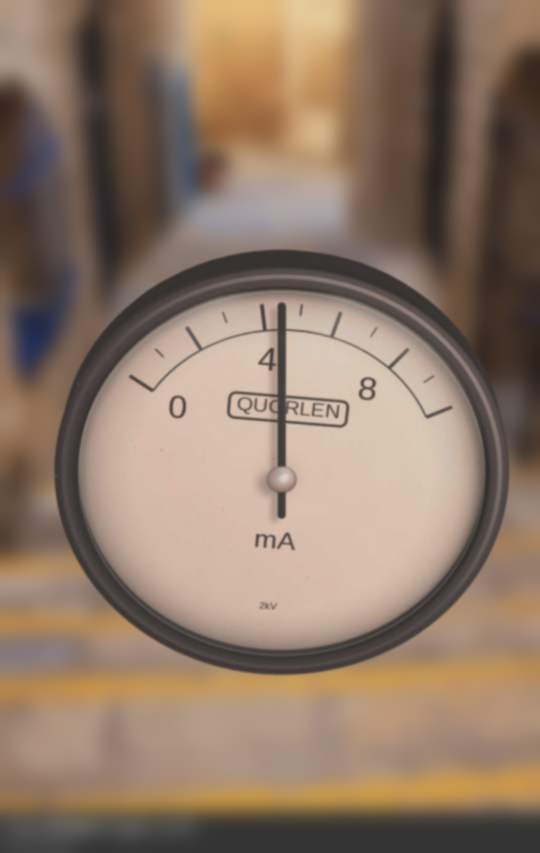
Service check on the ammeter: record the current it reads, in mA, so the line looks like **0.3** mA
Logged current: **4.5** mA
